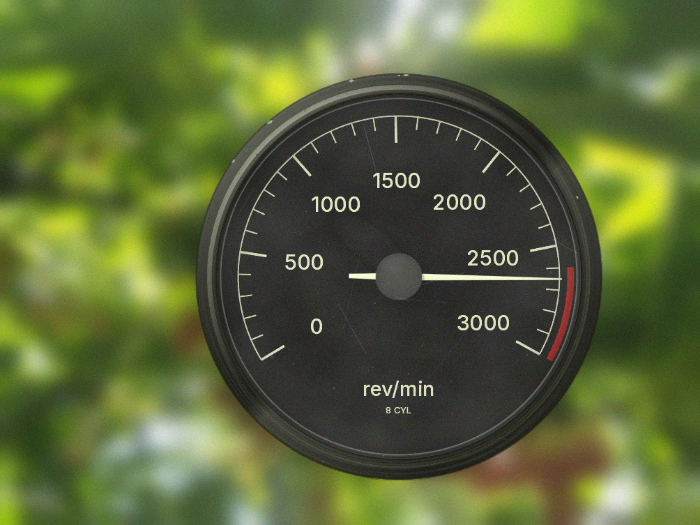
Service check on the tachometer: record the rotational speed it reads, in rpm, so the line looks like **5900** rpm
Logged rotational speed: **2650** rpm
